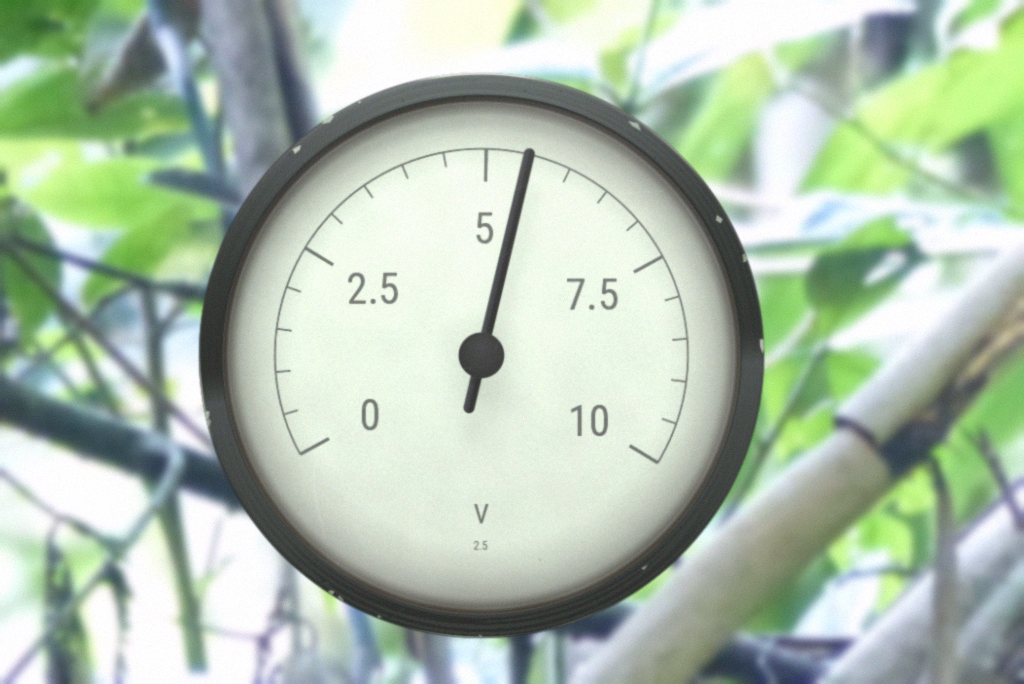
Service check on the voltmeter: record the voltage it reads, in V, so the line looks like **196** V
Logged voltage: **5.5** V
